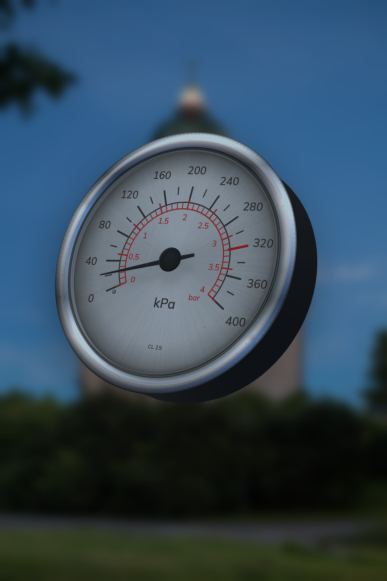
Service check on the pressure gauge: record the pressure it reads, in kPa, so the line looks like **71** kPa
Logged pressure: **20** kPa
